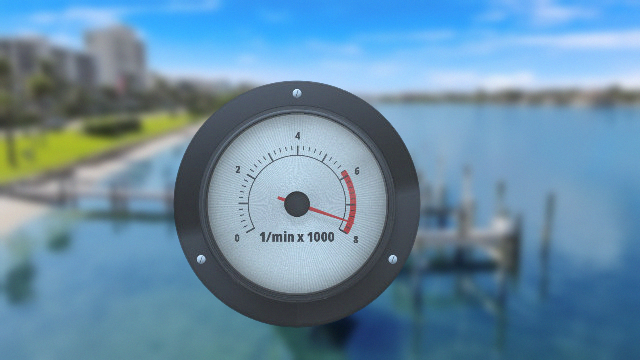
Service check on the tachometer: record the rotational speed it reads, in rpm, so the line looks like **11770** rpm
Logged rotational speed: **7600** rpm
